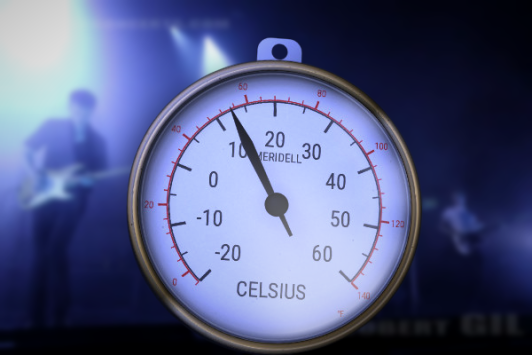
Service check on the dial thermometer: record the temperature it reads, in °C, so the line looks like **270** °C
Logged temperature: **12.5** °C
